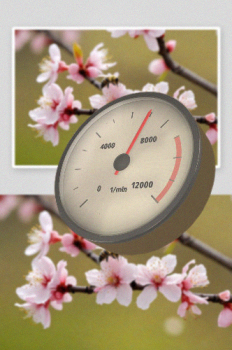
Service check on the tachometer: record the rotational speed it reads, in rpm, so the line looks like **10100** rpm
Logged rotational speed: **7000** rpm
